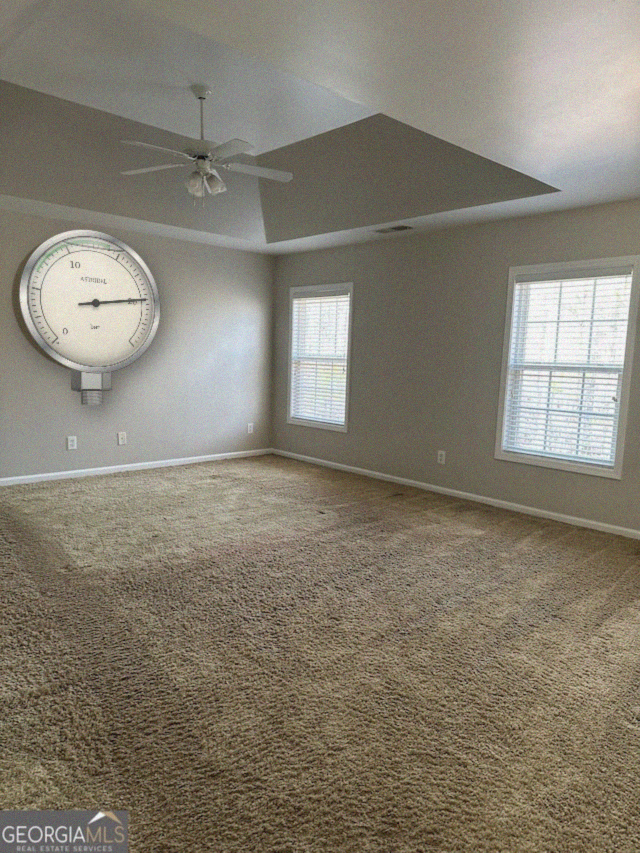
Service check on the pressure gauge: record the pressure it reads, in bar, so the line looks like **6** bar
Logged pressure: **20** bar
